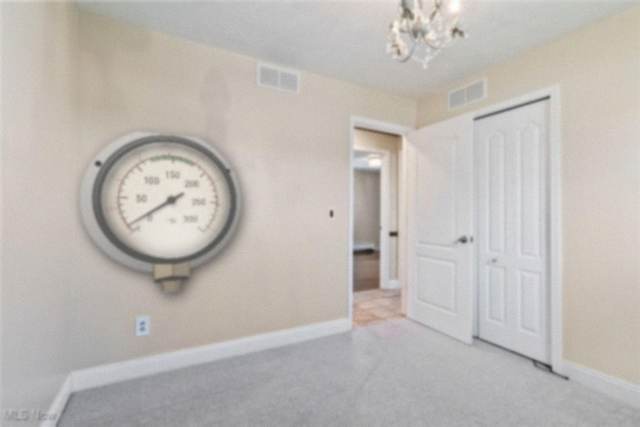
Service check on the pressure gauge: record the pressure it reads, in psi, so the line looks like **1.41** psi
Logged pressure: **10** psi
